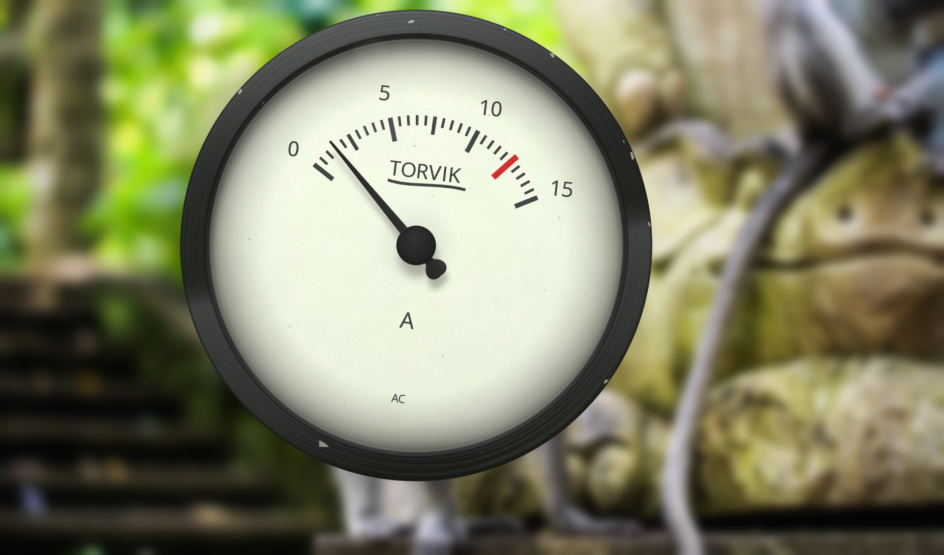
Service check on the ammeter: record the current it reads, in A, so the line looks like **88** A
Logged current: **1.5** A
